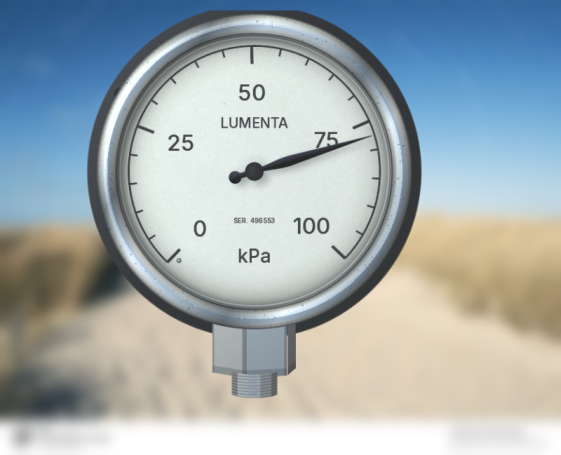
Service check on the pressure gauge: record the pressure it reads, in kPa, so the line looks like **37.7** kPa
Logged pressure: **77.5** kPa
